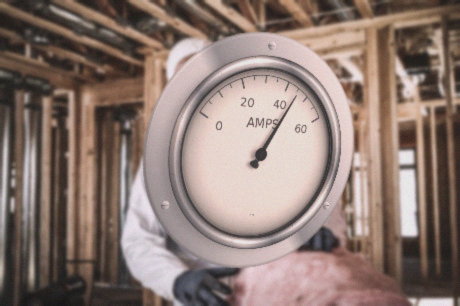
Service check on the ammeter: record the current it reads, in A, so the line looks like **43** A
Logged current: **45** A
